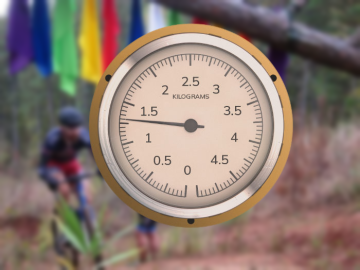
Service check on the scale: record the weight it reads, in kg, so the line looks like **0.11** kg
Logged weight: **1.3** kg
